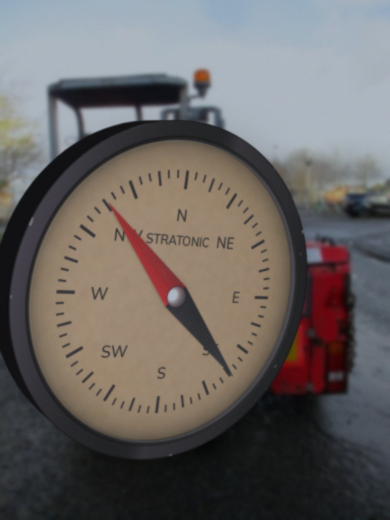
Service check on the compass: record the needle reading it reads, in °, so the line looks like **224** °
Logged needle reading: **315** °
